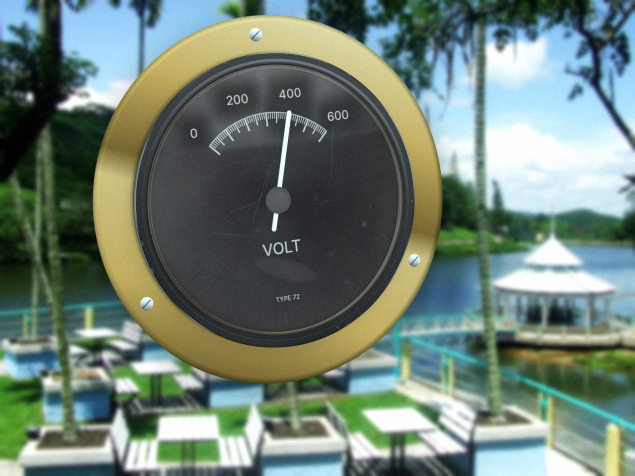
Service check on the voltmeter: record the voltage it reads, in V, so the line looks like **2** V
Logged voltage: **400** V
